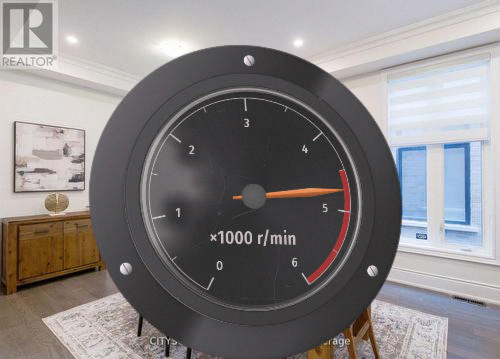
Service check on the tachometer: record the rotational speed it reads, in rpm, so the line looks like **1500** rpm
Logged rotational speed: **4750** rpm
